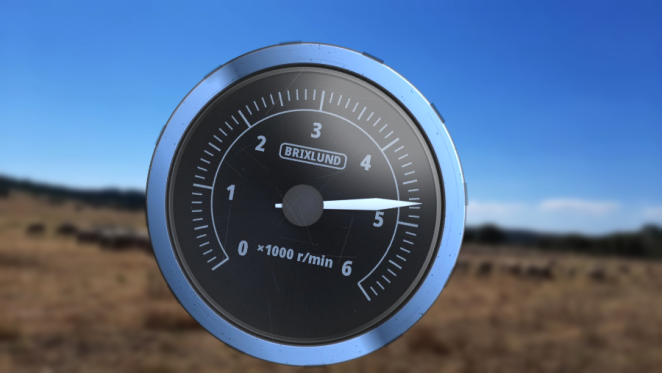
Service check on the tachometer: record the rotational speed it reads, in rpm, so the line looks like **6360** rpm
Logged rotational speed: **4750** rpm
